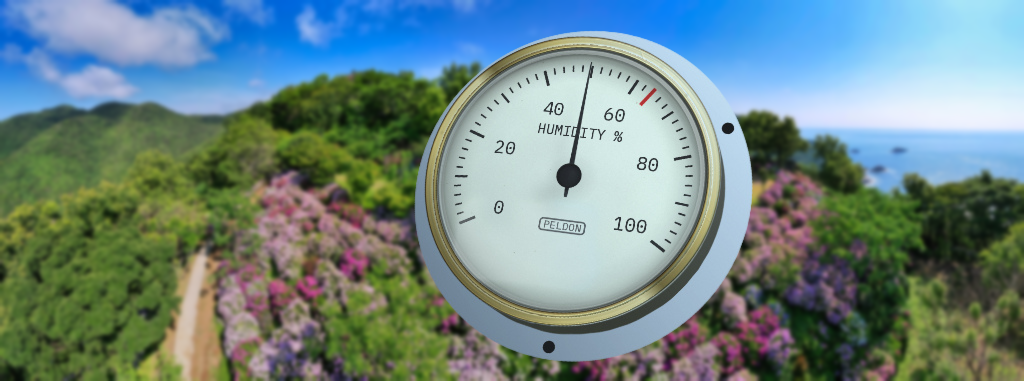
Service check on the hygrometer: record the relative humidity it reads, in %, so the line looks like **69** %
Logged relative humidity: **50** %
